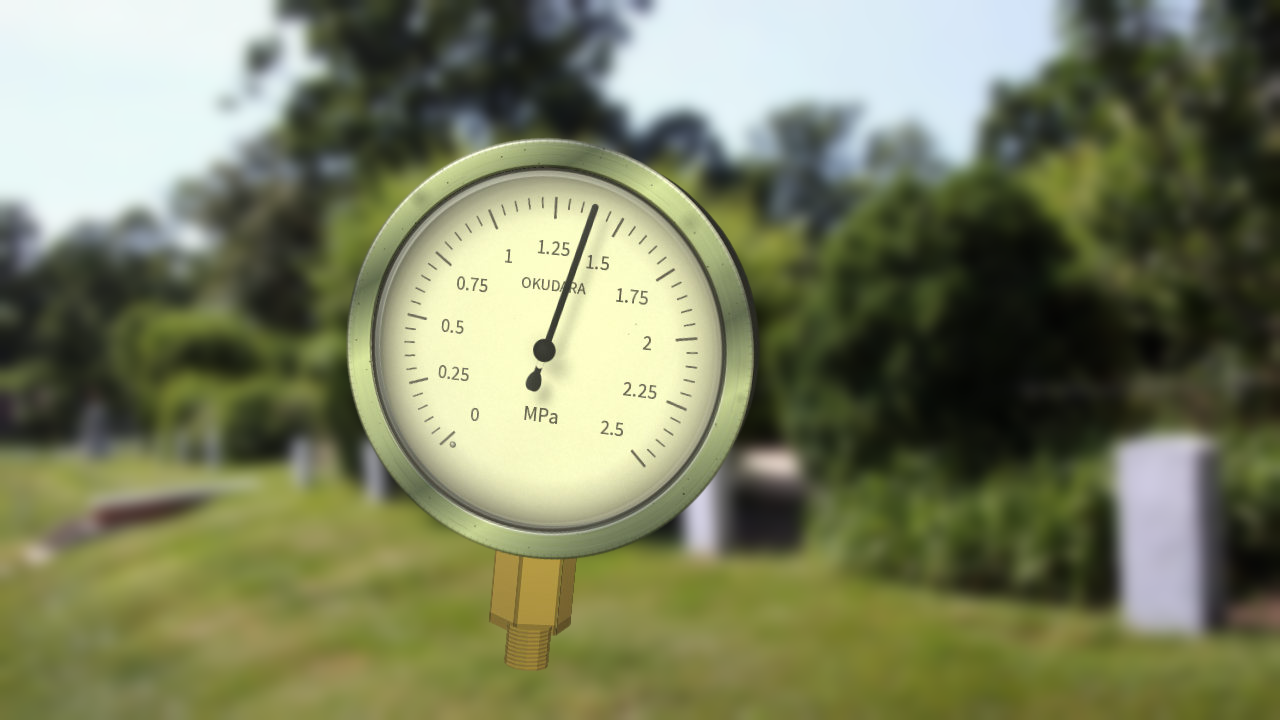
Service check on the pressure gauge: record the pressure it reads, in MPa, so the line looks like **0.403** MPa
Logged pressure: **1.4** MPa
